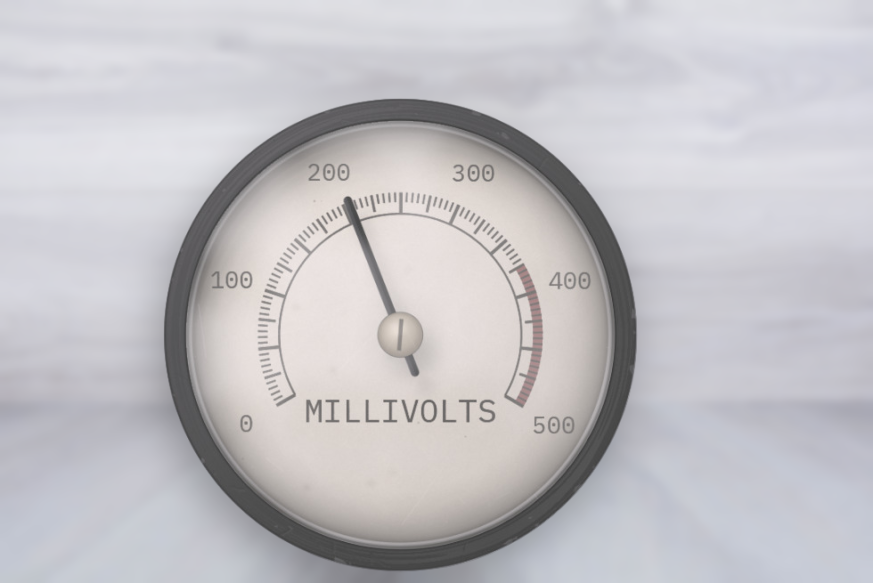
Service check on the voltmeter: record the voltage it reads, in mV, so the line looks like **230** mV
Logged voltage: **205** mV
